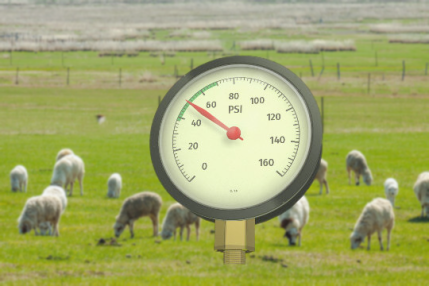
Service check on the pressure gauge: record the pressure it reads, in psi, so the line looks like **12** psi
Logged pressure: **50** psi
